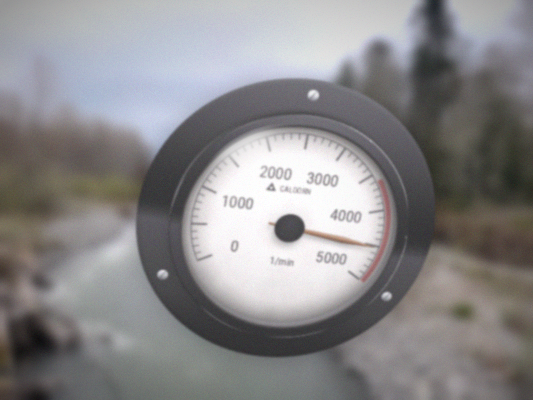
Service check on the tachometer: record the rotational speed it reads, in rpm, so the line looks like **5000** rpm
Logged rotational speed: **4500** rpm
